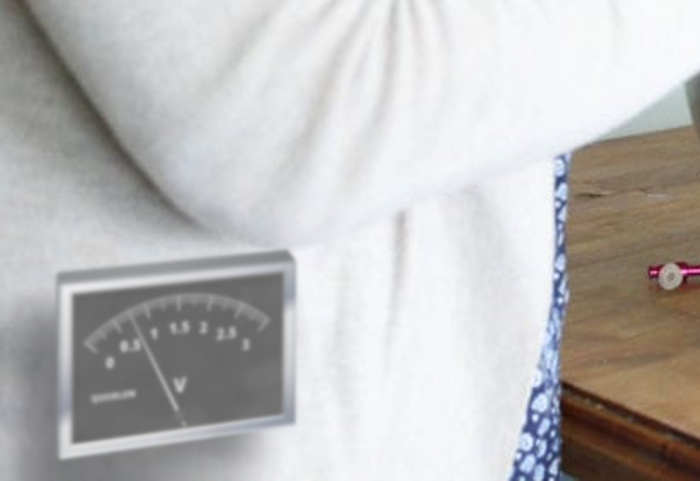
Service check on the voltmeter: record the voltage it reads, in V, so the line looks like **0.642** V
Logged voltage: **0.75** V
